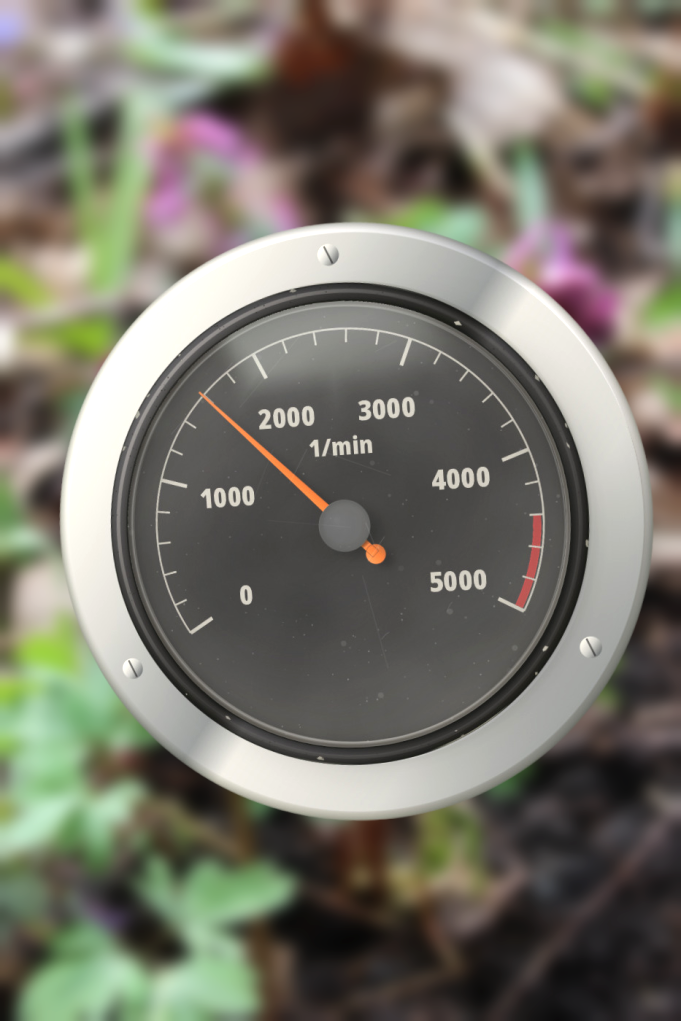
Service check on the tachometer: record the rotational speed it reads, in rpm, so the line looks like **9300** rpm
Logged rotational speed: **1600** rpm
